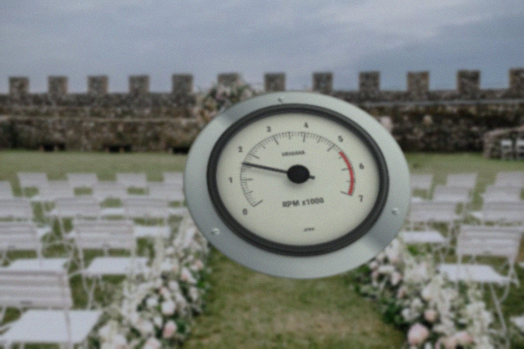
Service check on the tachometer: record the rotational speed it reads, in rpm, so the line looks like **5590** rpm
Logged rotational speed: **1500** rpm
